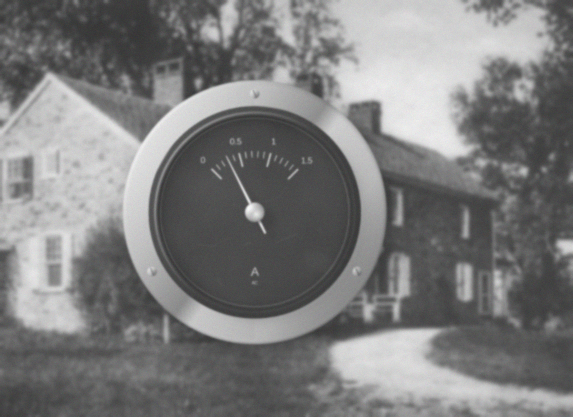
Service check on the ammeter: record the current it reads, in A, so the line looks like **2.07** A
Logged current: **0.3** A
